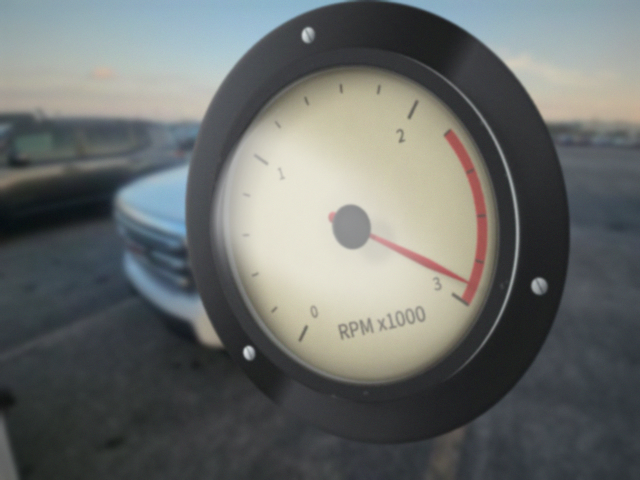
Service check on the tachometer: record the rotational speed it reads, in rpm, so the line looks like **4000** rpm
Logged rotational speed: **2900** rpm
